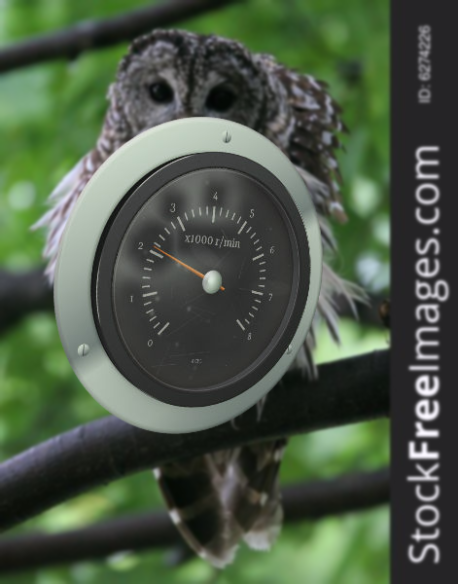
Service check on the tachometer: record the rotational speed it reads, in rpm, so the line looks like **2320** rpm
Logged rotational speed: **2100** rpm
